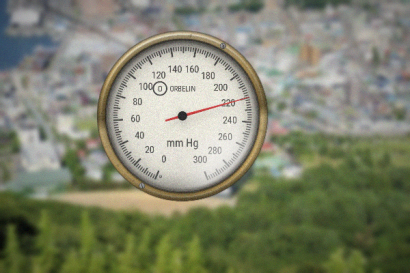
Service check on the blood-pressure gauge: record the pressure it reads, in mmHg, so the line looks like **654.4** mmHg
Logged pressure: **220** mmHg
